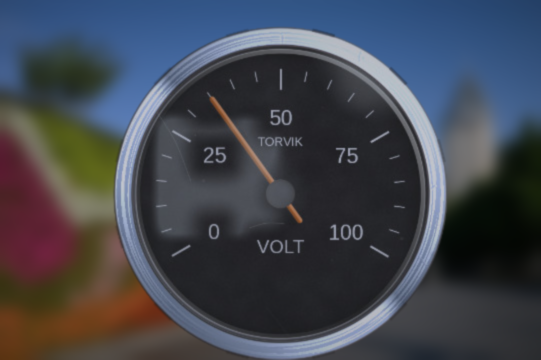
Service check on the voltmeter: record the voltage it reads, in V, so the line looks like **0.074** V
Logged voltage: **35** V
